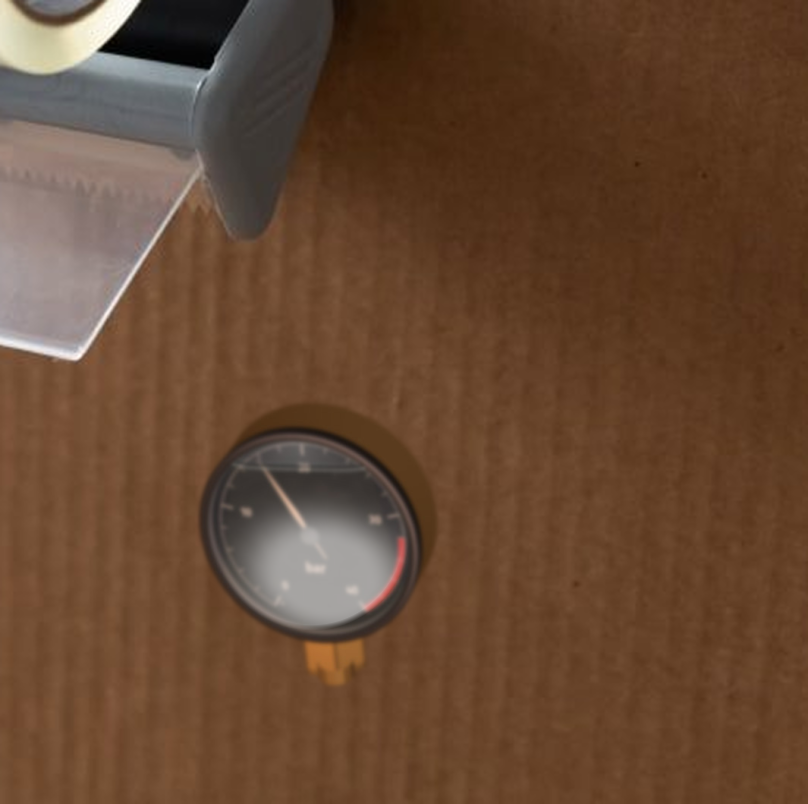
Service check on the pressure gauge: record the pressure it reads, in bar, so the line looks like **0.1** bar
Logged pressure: **16** bar
